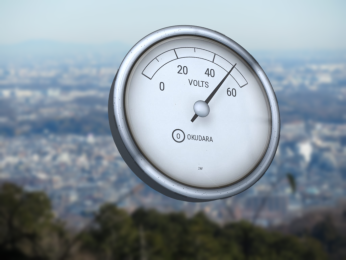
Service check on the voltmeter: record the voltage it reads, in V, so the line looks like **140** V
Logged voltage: **50** V
